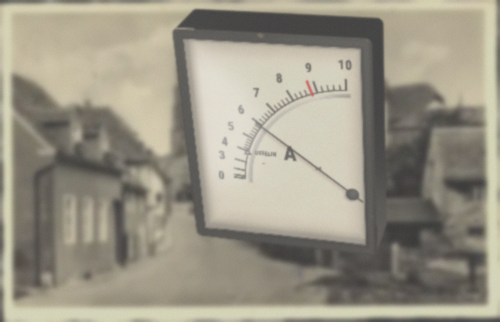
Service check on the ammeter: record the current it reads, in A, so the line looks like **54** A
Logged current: **6** A
